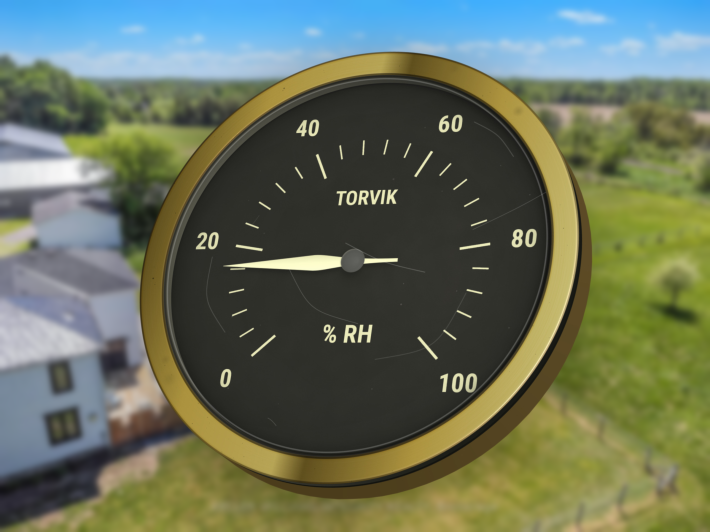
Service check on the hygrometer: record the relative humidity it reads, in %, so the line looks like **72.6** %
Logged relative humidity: **16** %
